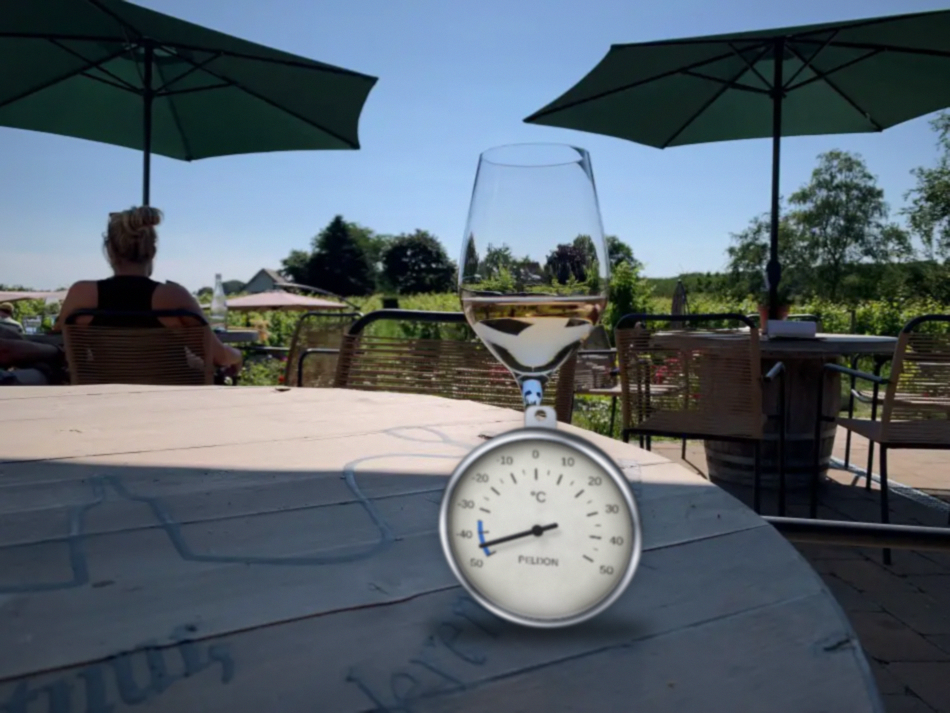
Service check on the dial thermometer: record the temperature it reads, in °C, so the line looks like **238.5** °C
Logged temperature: **-45** °C
